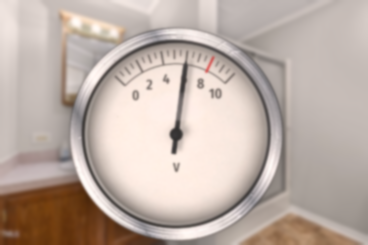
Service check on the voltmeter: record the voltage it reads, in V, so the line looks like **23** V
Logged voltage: **6** V
